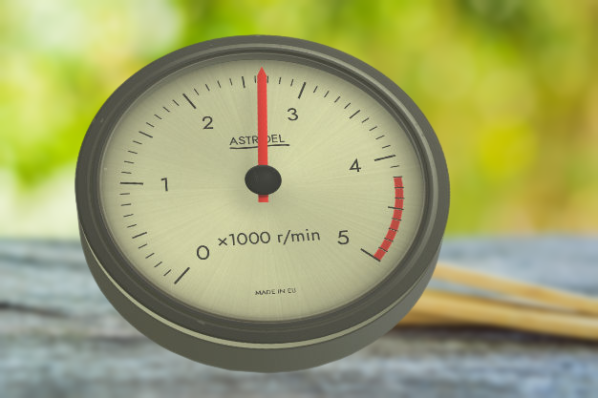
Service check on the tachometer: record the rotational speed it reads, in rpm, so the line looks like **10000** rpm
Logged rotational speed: **2650** rpm
